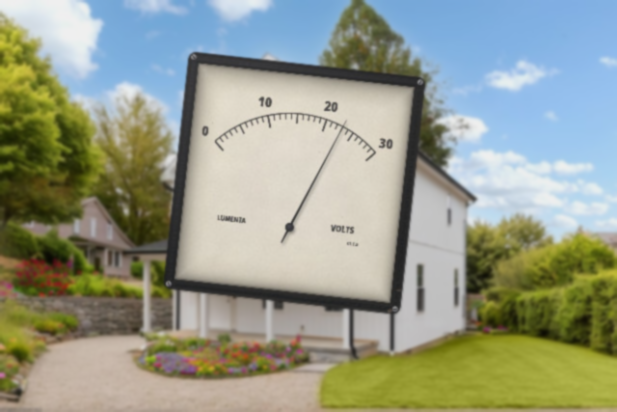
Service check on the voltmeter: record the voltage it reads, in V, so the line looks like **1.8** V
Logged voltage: **23** V
